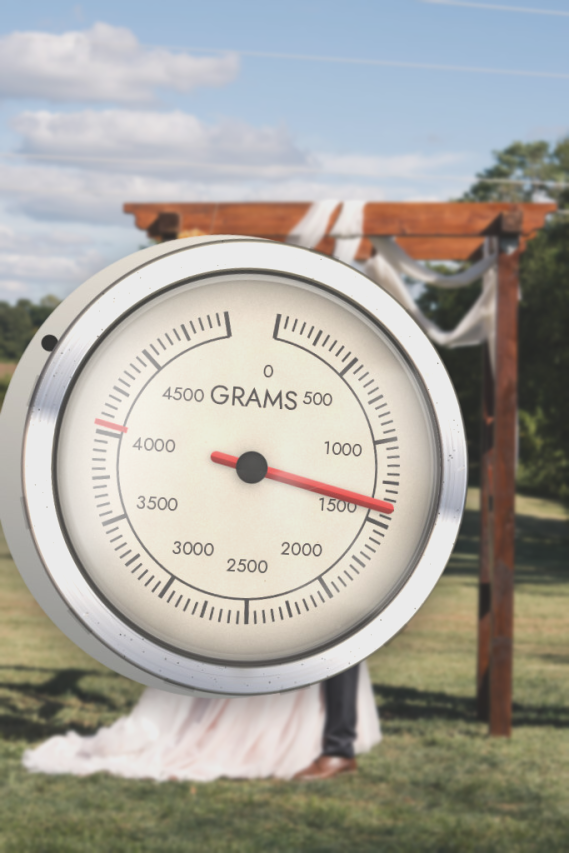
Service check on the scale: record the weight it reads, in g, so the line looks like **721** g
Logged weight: **1400** g
